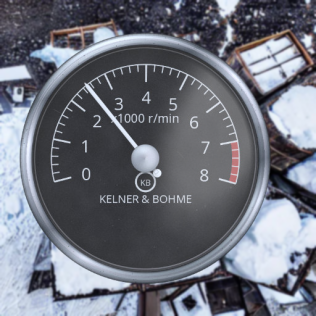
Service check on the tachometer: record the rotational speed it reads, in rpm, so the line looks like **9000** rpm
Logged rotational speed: **2500** rpm
